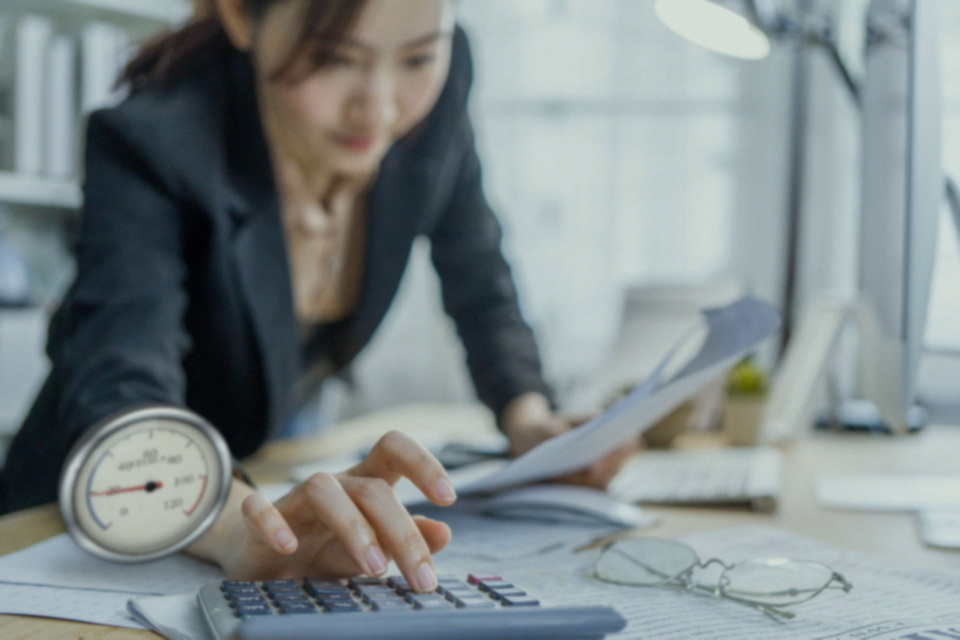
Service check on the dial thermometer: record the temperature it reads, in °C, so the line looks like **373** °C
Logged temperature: **20** °C
